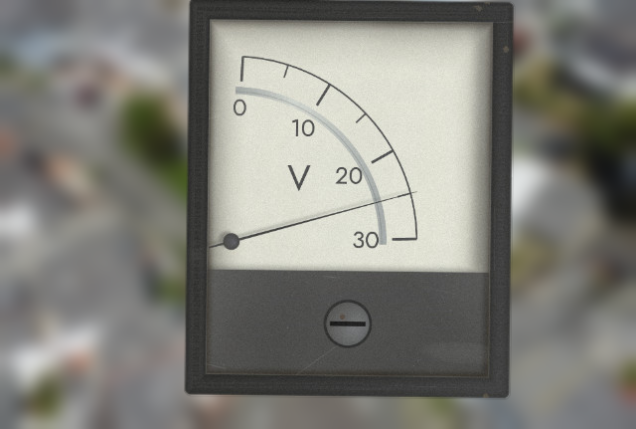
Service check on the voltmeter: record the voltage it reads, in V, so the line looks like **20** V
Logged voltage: **25** V
